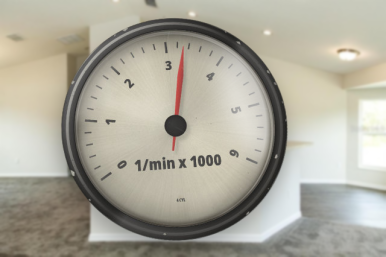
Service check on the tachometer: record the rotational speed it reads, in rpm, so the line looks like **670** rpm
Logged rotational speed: **3300** rpm
